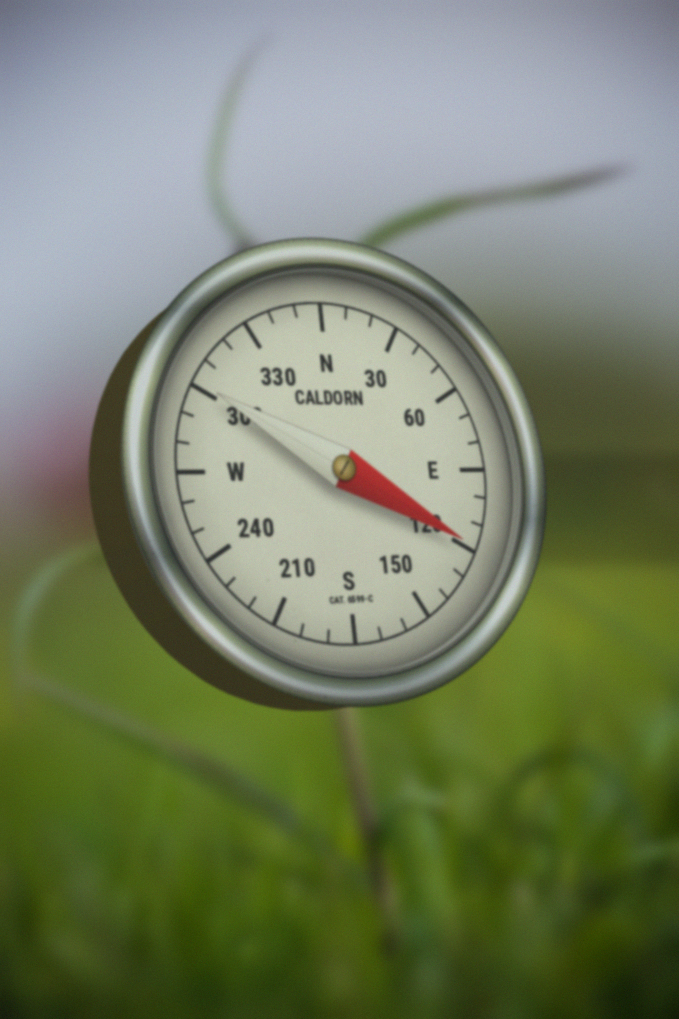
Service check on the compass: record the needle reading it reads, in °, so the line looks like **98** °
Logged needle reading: **120** °
